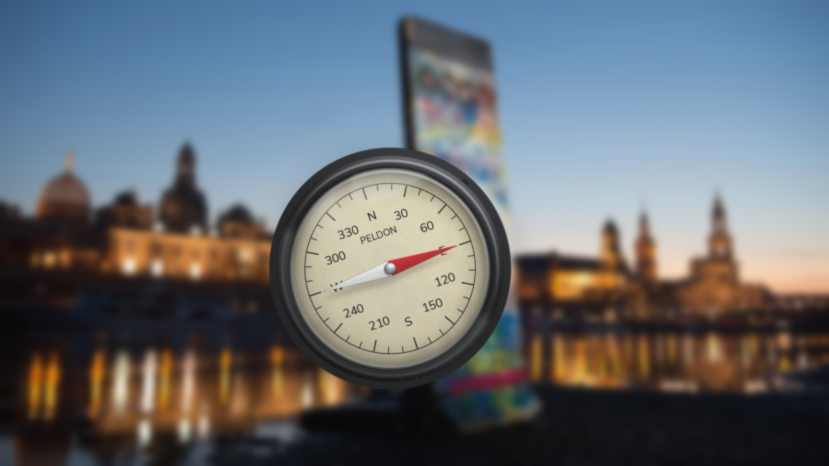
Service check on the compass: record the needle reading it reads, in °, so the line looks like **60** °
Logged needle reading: **90** °
